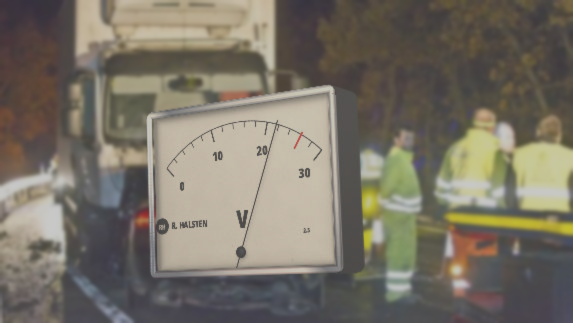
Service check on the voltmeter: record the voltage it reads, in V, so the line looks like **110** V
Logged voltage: **22** V
